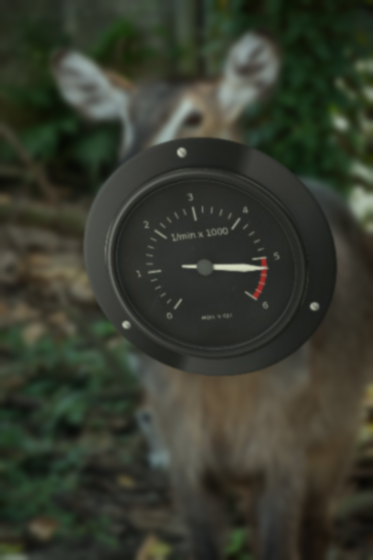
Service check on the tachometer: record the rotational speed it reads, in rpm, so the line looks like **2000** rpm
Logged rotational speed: **5200** rpm
